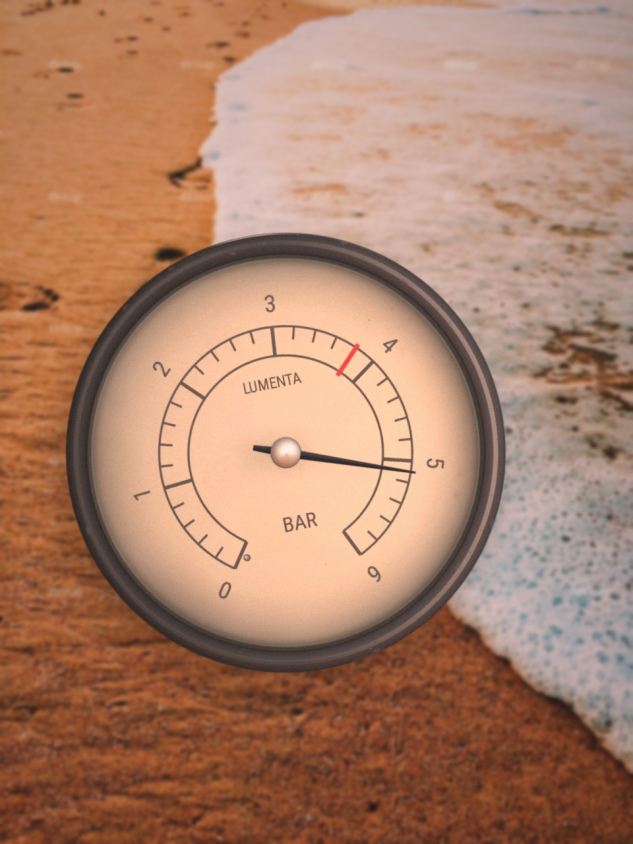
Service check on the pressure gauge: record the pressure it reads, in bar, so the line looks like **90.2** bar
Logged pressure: **5.1** bar
